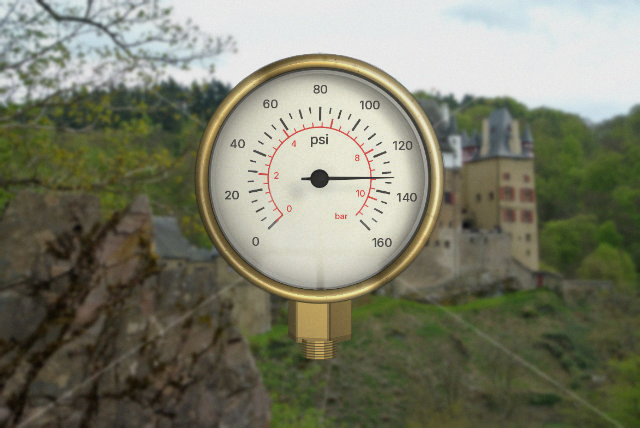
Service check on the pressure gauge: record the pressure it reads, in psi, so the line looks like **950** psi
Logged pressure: **132.5** psi
